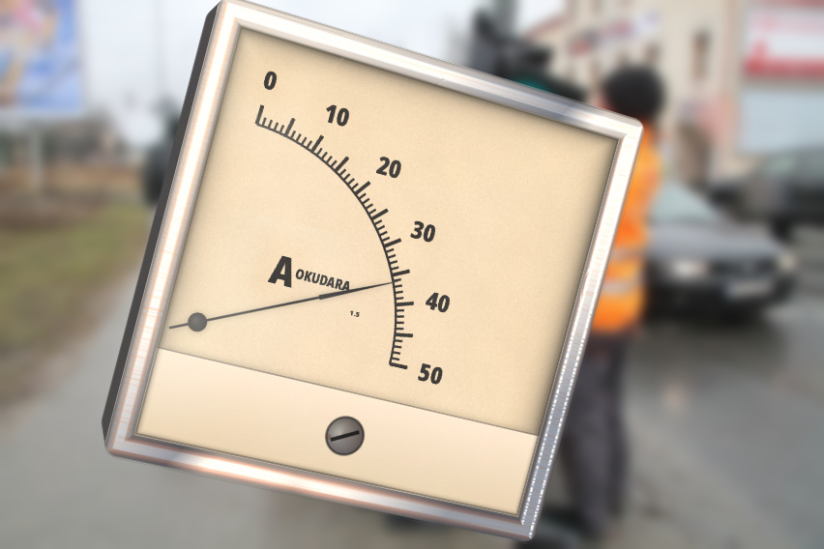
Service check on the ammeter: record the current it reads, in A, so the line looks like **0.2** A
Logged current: **36** A
